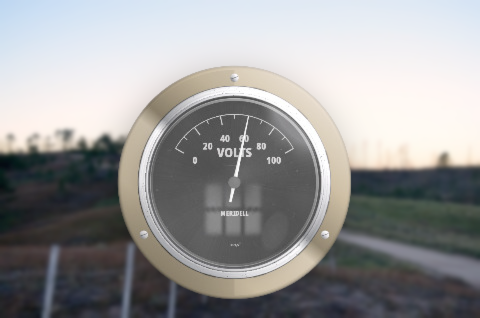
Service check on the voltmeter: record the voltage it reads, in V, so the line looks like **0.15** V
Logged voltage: **60** V
